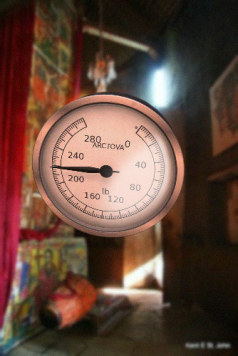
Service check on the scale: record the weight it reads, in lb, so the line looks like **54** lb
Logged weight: **220** lb
